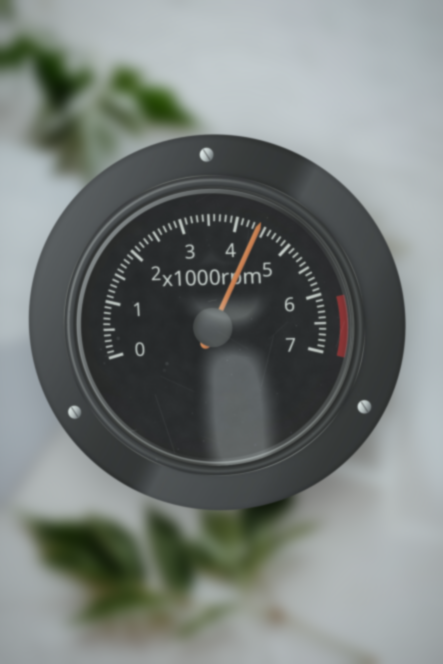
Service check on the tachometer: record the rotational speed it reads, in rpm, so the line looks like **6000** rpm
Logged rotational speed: **4400** rpm
